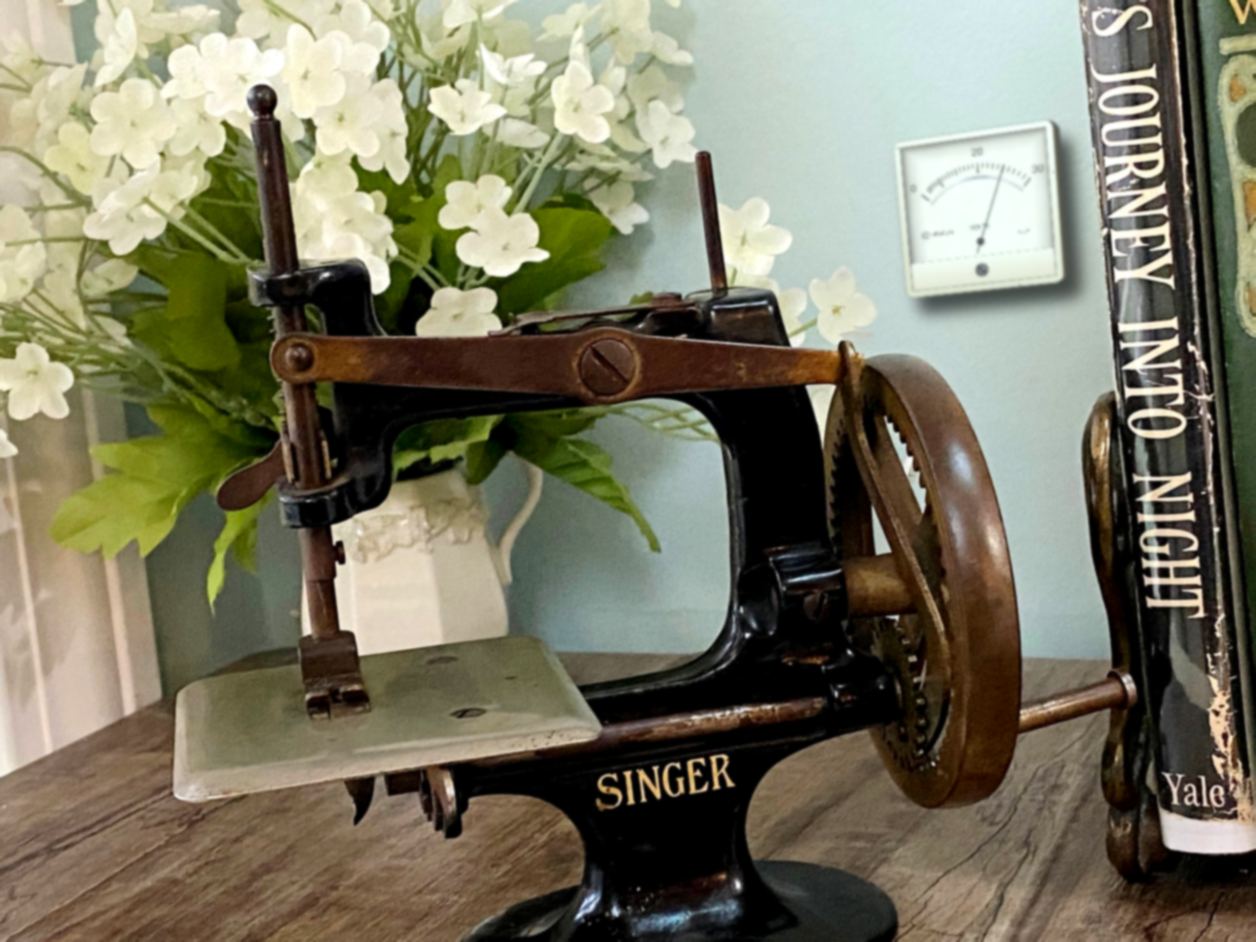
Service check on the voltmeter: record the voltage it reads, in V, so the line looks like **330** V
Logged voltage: **25** V
